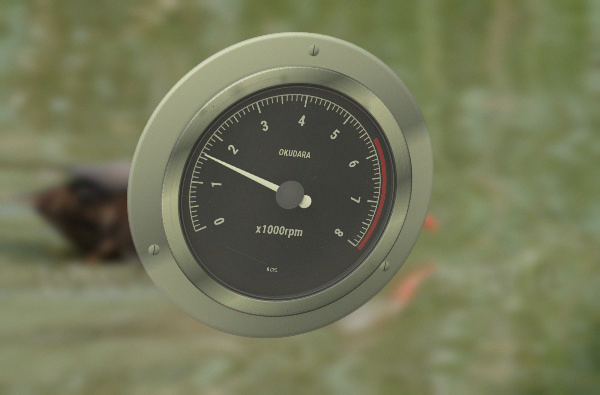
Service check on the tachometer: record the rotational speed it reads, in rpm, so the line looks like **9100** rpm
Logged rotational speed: **1600** rpm
